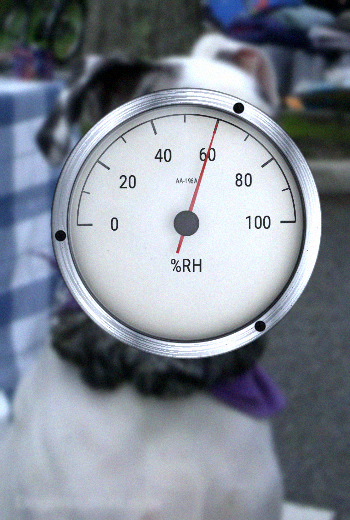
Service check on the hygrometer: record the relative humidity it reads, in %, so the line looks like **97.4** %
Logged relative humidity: **60** %
